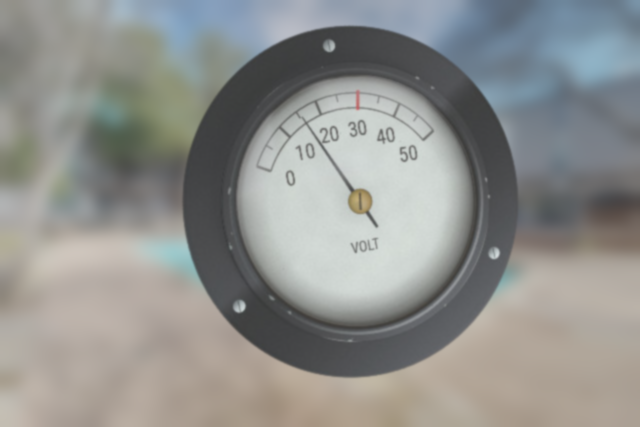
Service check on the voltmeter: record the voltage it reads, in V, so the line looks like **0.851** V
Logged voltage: **15** V
